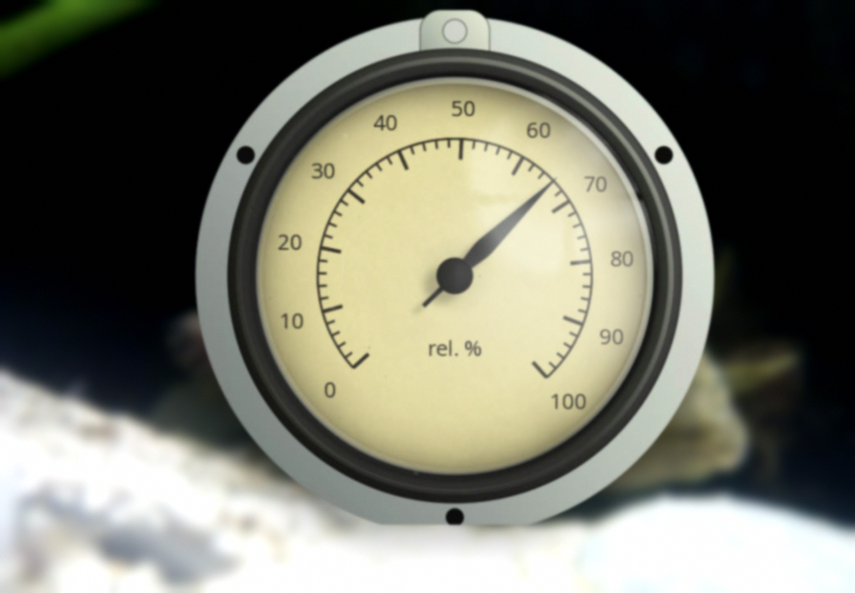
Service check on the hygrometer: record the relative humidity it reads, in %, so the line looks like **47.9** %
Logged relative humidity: **66** %
